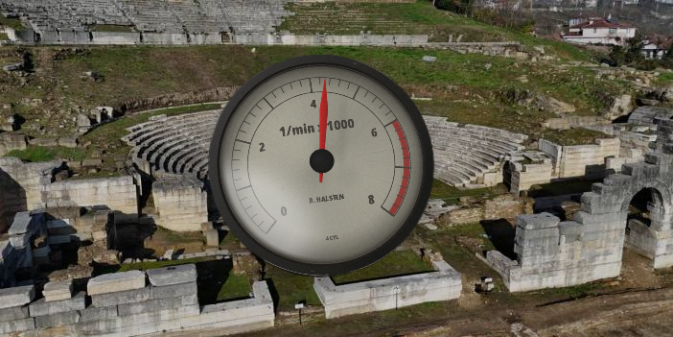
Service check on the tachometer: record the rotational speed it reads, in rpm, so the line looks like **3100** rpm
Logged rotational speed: **4300** rpm
